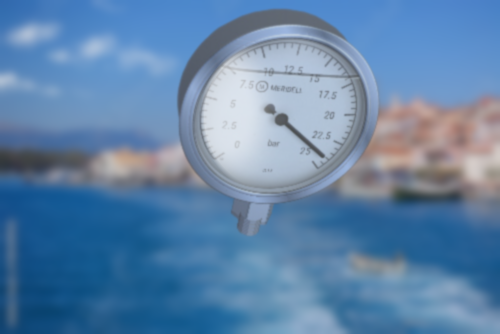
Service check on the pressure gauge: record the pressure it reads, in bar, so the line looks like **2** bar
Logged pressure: **24** bar
